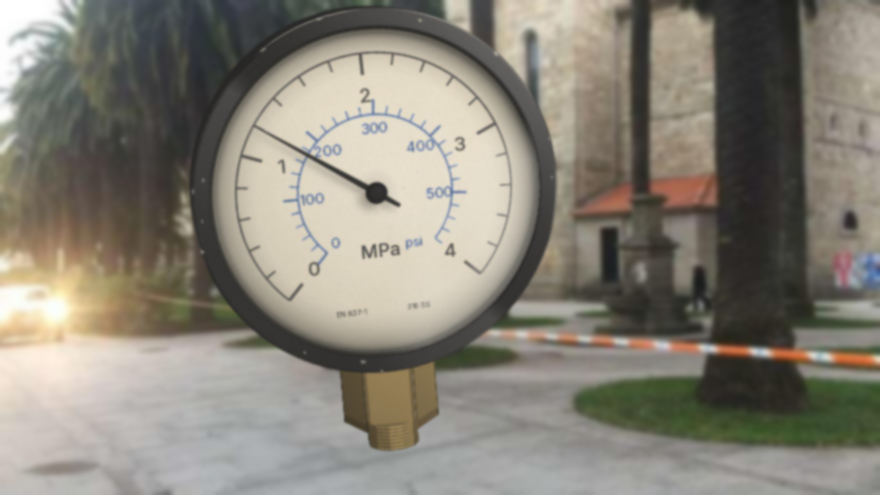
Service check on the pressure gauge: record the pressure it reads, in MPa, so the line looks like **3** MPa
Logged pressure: **1.2** MPa
